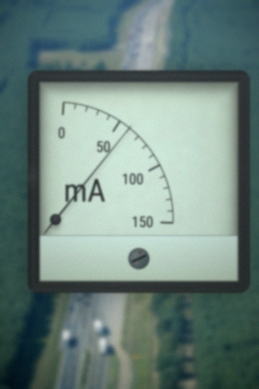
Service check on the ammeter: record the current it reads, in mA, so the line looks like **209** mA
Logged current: **60** mA
